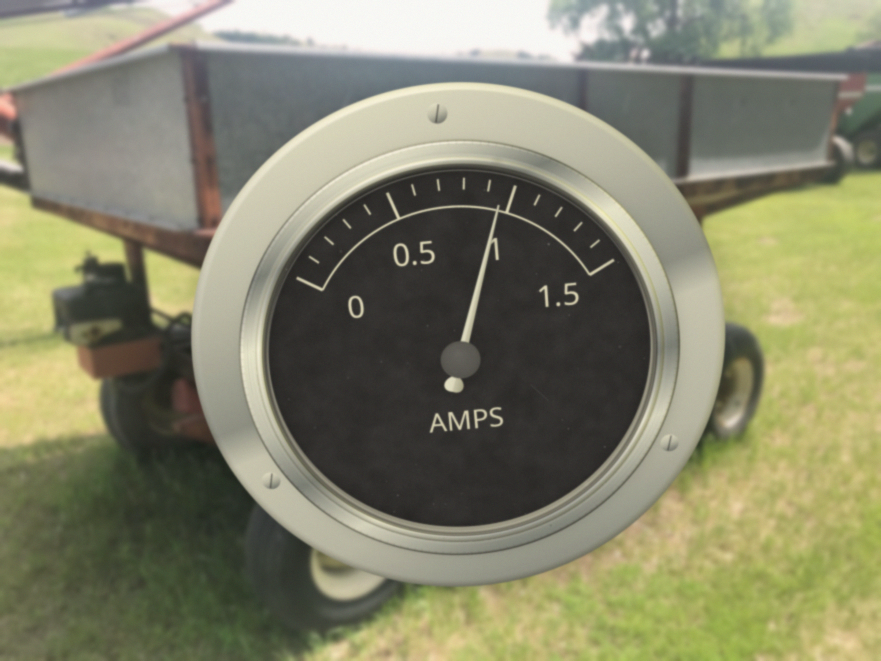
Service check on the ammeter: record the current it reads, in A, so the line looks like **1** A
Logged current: **0.95** A
